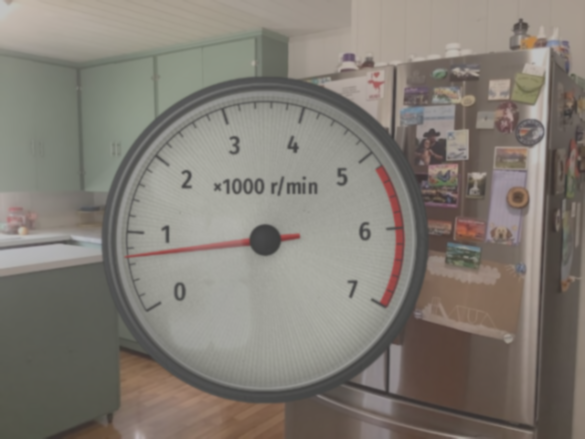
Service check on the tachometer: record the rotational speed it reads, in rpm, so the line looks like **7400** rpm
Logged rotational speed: **700** rpm
